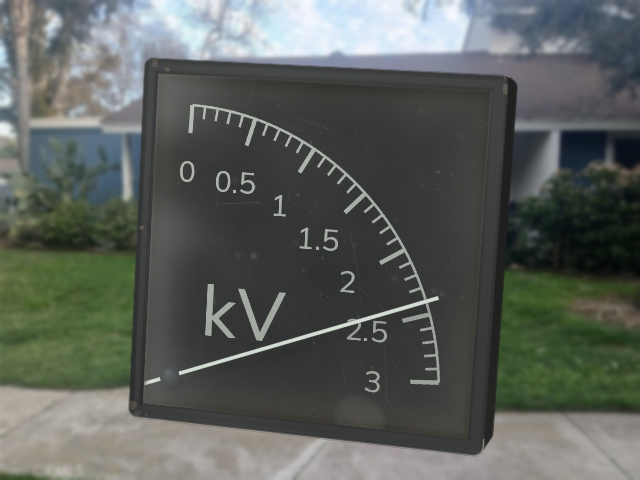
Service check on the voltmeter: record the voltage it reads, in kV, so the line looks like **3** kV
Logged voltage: **2.4** kV
